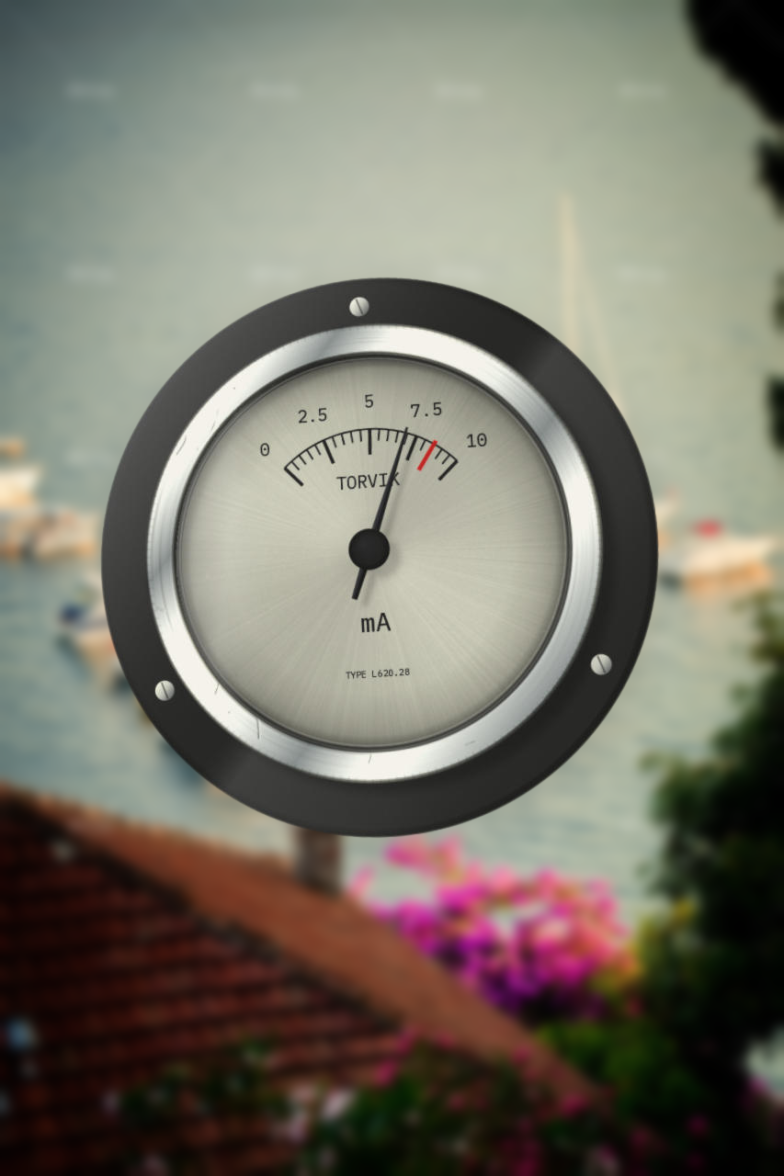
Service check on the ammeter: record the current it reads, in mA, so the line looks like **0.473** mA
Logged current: **7** mA
